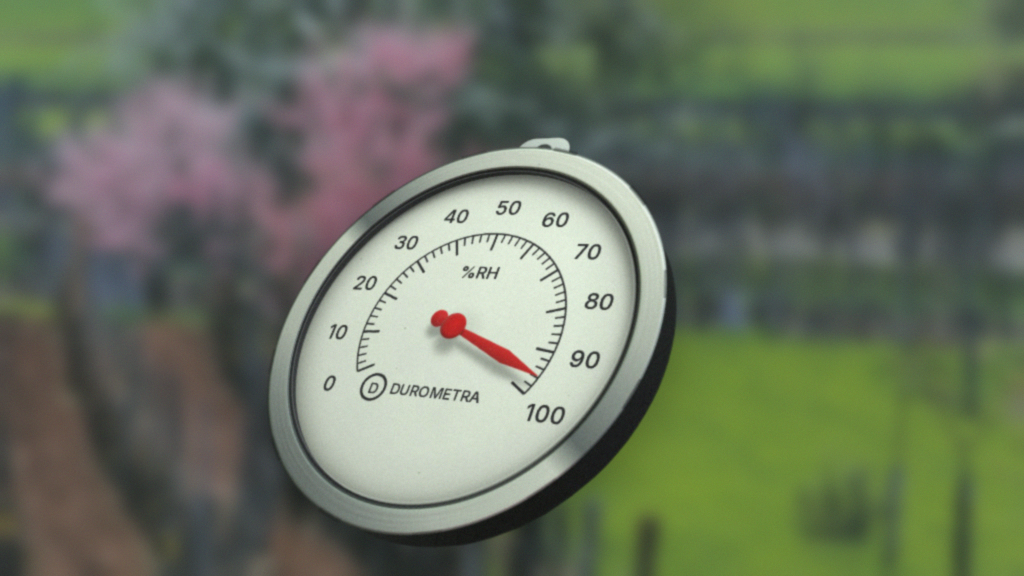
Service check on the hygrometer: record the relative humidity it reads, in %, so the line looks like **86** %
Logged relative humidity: **96** %
